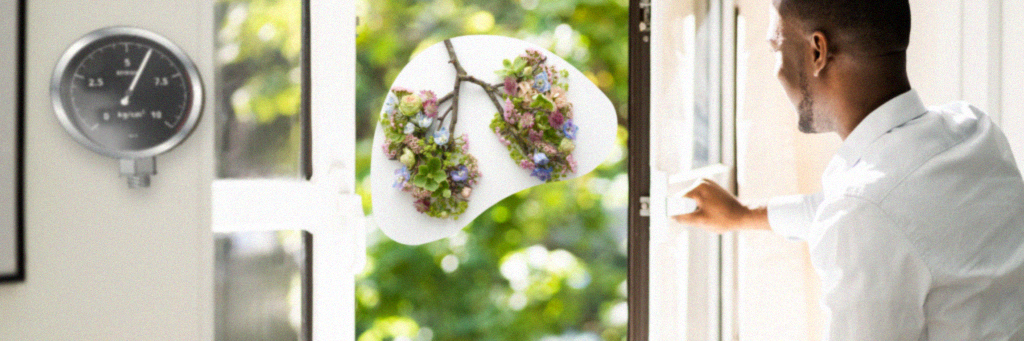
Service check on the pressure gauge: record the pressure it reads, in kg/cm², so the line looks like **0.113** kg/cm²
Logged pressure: **6** kg/cm²
